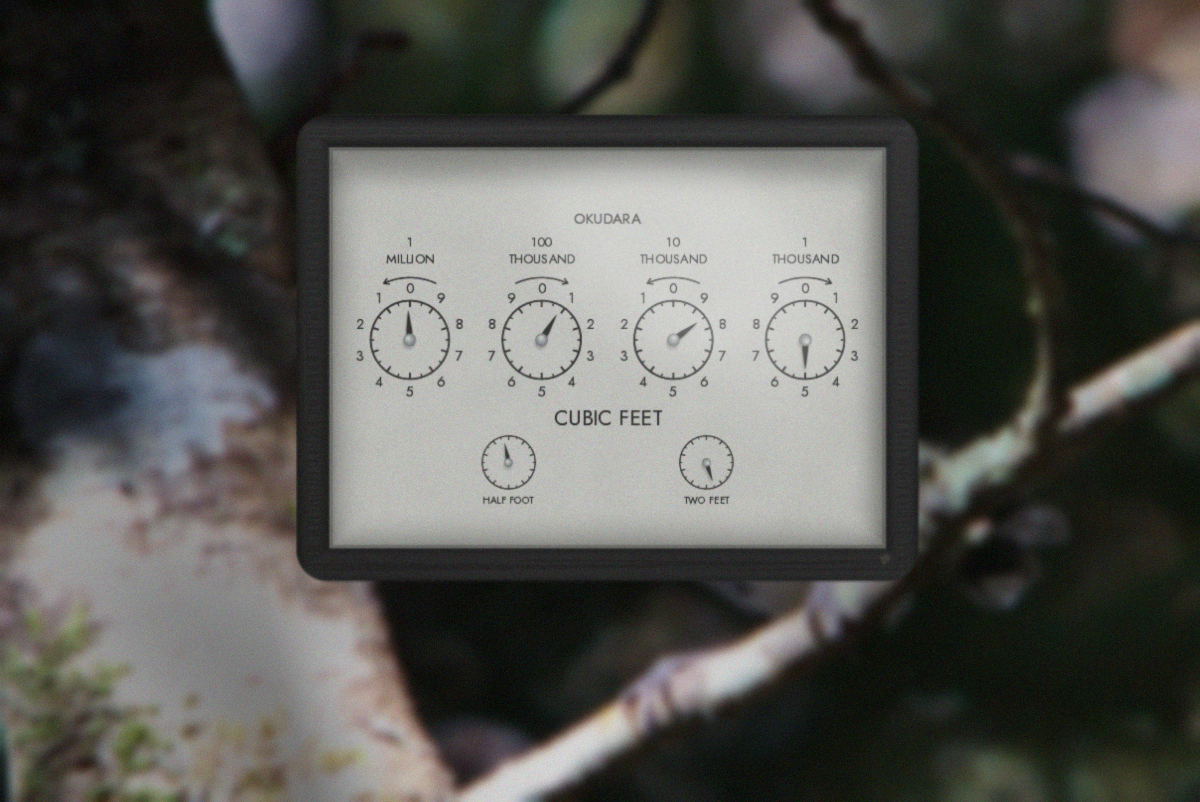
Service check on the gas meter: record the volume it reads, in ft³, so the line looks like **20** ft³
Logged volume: **8500** ft³
